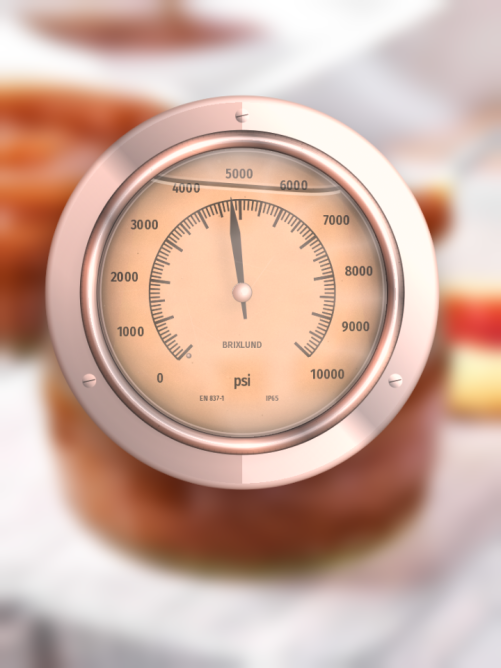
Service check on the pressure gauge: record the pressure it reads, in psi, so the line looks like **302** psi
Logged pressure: **4800** psi
